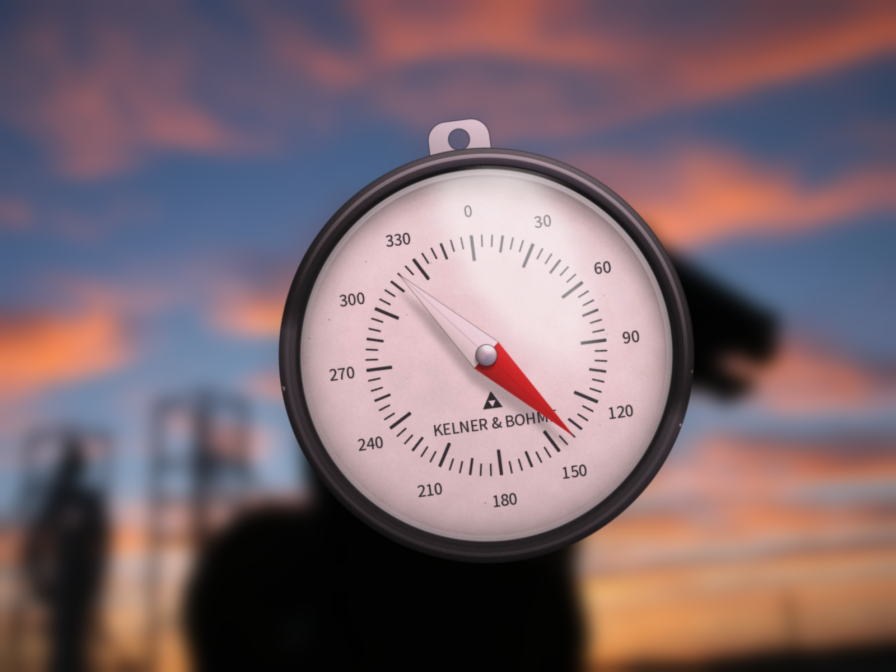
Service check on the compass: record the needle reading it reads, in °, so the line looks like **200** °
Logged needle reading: **140** °
